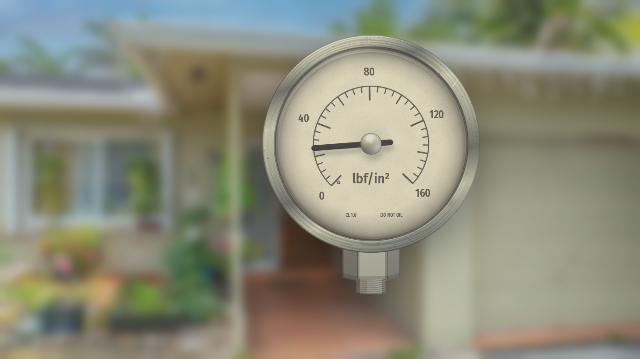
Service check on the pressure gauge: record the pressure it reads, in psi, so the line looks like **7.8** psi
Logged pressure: **25** psi
